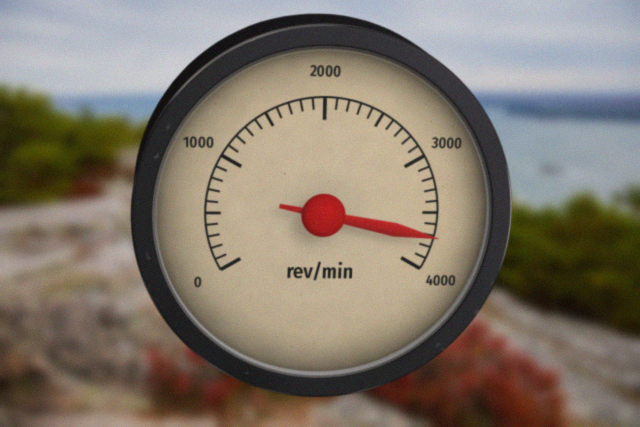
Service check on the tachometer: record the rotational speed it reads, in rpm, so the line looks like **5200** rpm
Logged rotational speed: **3700** rpm
